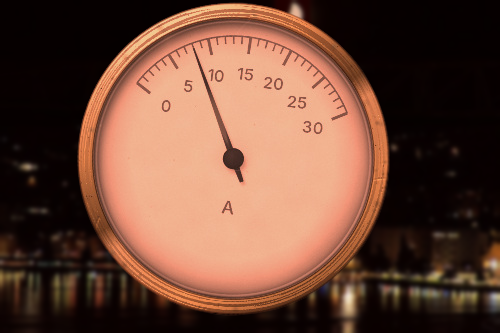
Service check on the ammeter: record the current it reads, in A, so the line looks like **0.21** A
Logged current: **8** A
